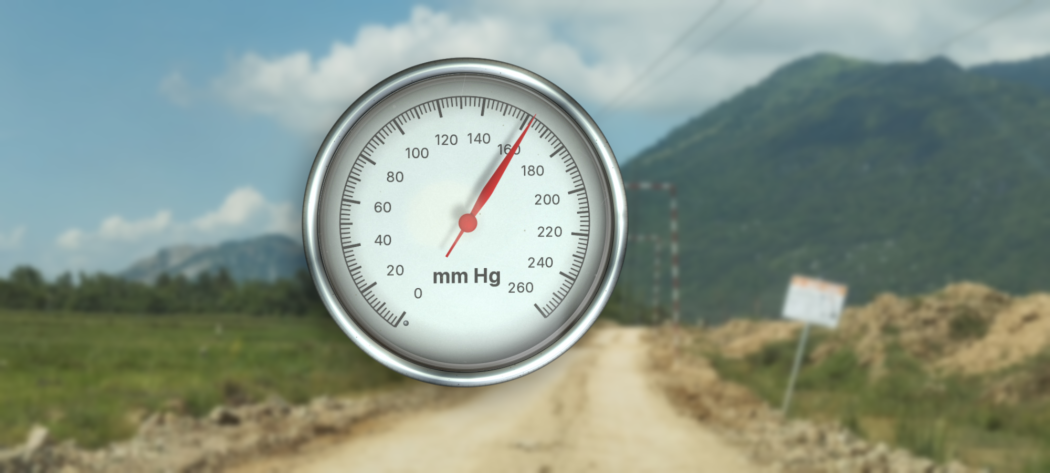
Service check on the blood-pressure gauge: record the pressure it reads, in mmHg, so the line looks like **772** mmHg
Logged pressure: **162** mmHg
